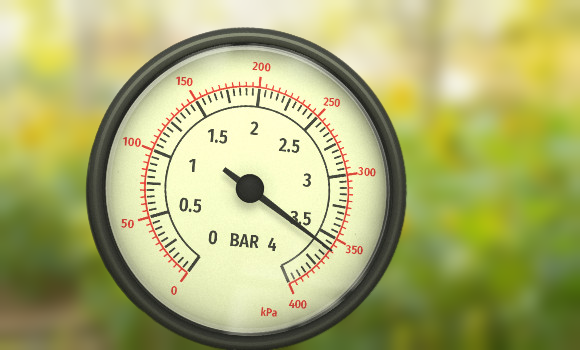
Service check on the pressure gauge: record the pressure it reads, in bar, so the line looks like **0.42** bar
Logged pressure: **3.6** bar
